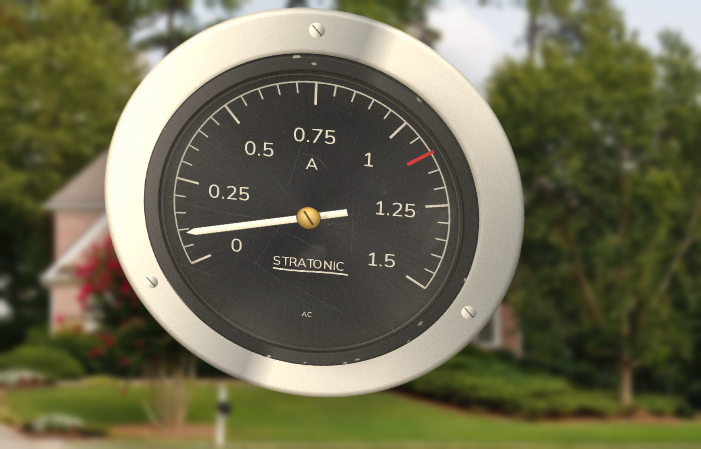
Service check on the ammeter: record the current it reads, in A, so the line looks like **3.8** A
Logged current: **0.1** A
